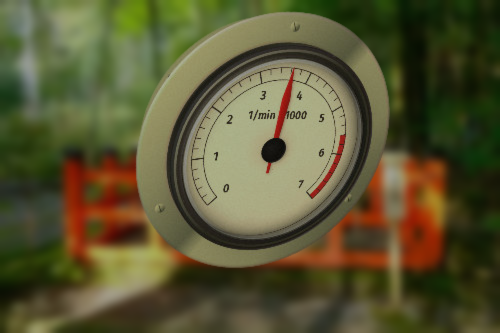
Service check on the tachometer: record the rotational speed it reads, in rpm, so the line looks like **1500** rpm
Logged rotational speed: **3600** rpm
